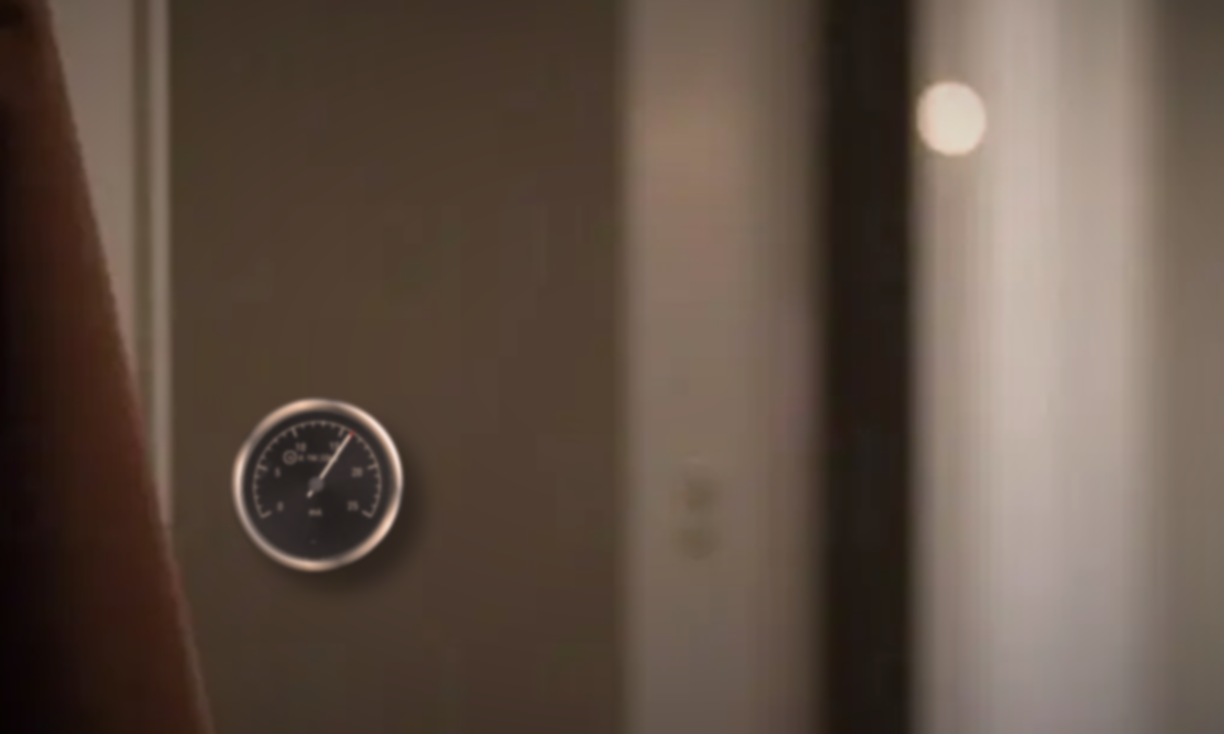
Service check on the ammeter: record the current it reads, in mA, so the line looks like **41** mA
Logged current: **16** mA
